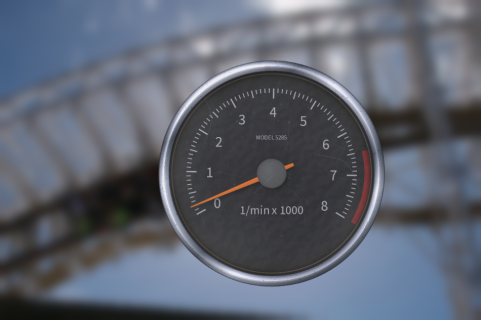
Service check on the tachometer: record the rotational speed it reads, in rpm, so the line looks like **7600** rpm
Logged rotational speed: **200** rpm
